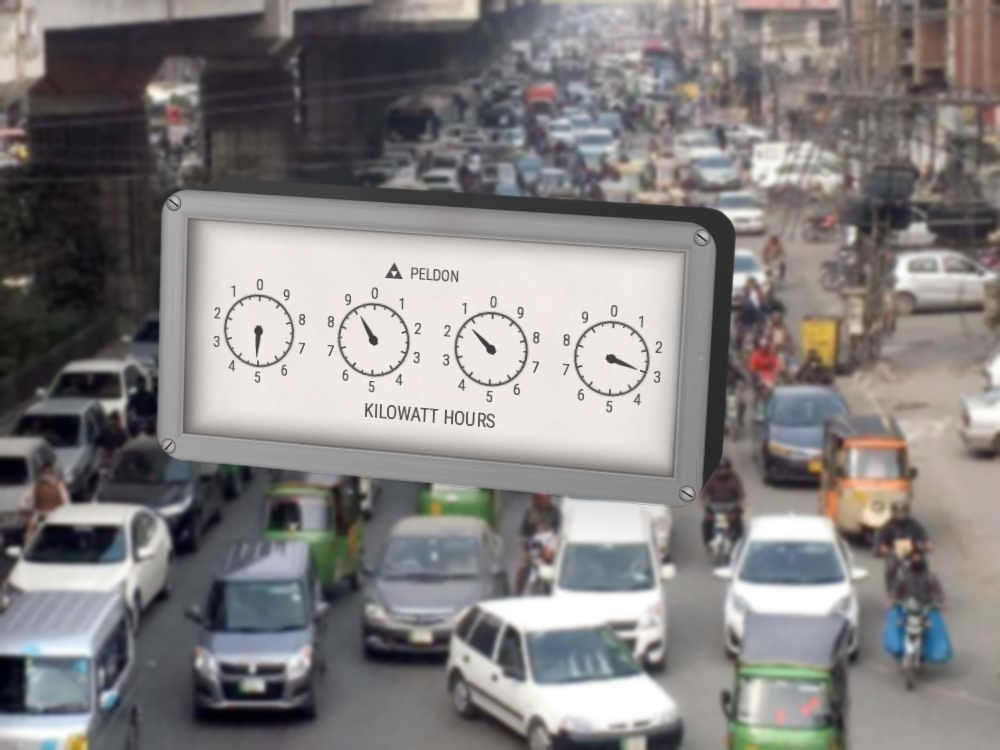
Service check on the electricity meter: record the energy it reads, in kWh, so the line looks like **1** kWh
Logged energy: **4913** kWh
